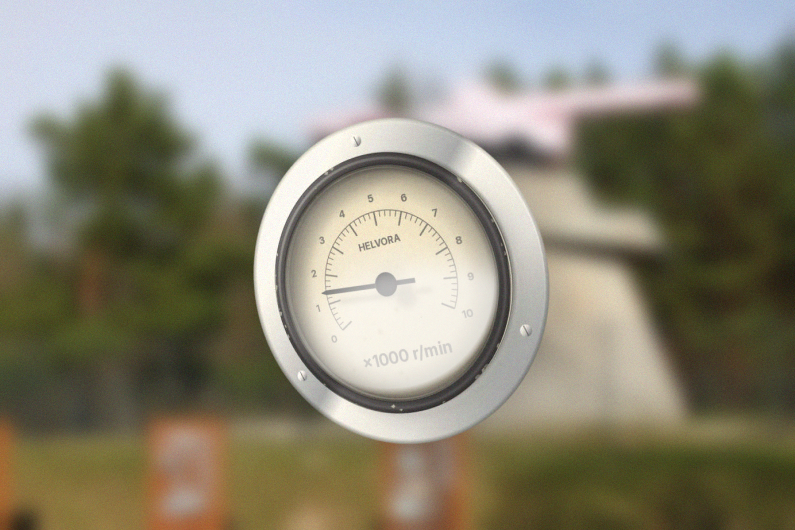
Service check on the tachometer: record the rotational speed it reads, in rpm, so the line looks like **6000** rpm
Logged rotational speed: **1400** rpm
